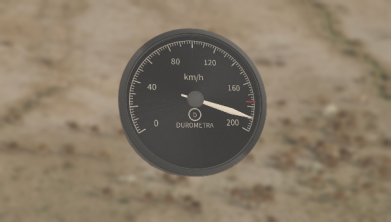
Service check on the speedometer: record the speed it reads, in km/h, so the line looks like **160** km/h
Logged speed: **190** km/h
